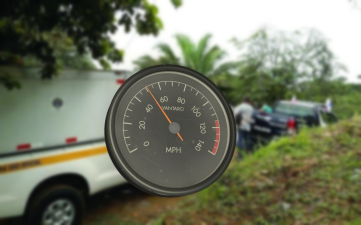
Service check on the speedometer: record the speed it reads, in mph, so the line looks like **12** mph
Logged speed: **50** mph
